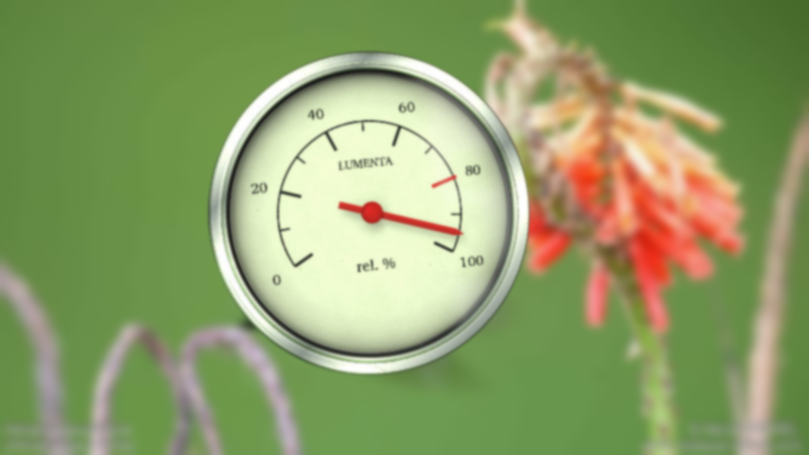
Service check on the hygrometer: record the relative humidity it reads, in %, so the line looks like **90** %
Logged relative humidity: **95** %
